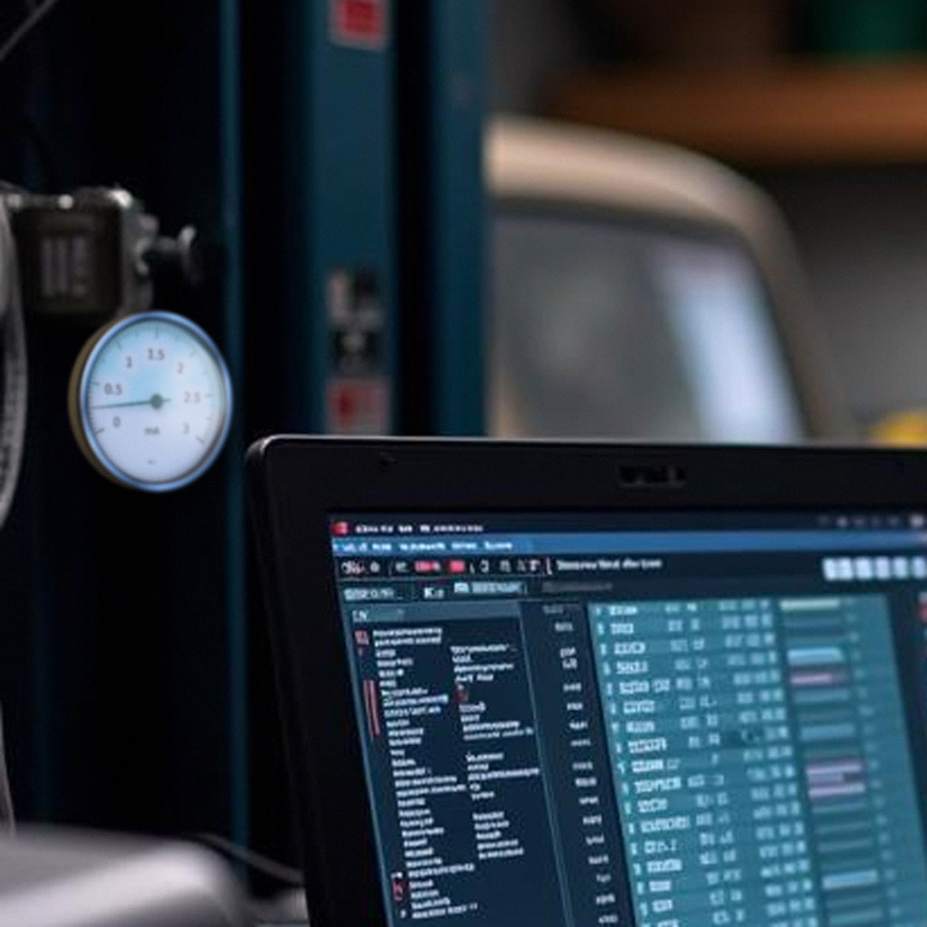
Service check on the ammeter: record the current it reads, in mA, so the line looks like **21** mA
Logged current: **0.25** mA
